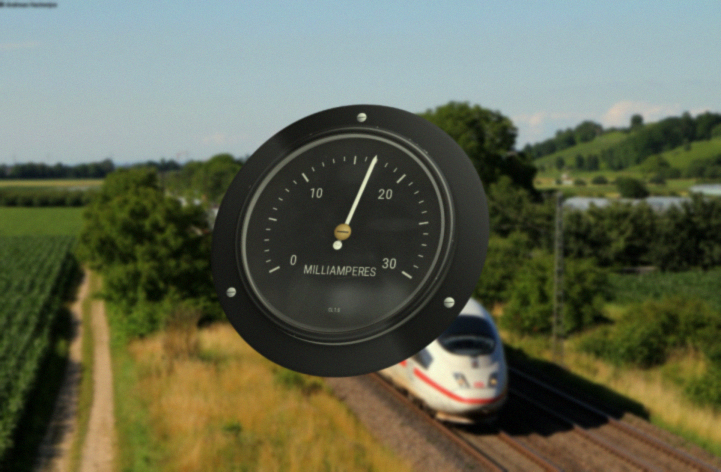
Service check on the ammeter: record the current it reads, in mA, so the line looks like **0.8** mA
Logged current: **17** mA
